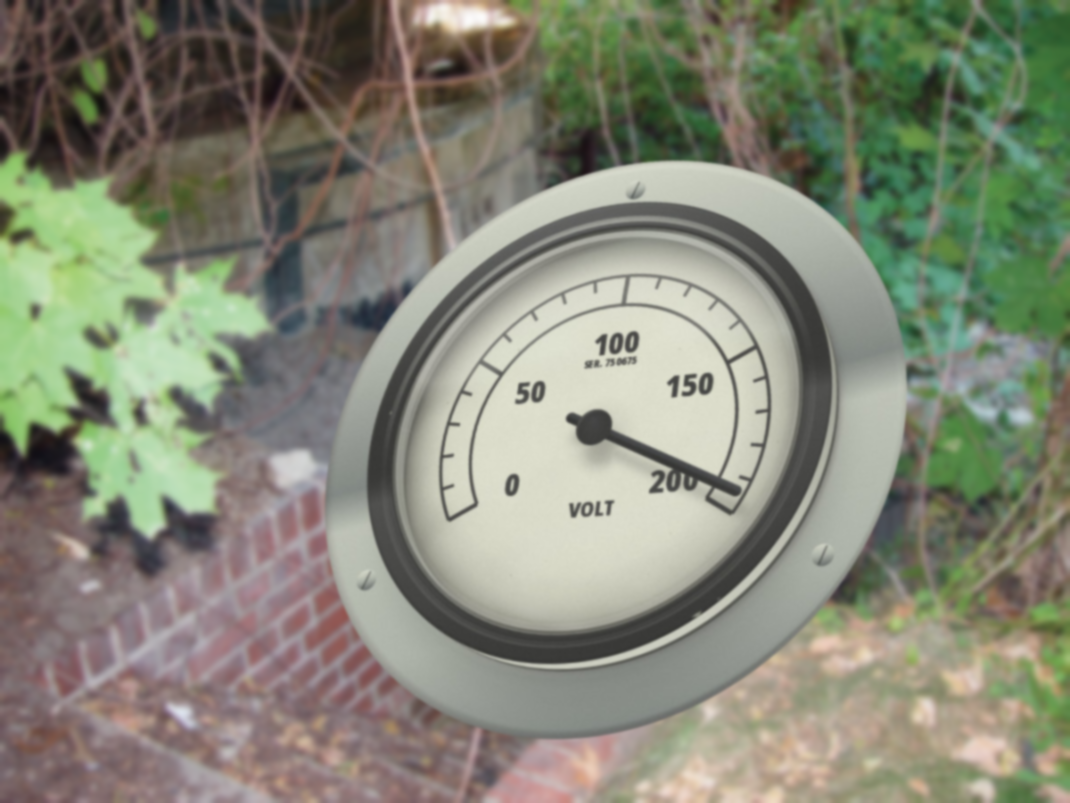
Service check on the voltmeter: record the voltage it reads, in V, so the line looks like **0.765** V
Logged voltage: **195** V
